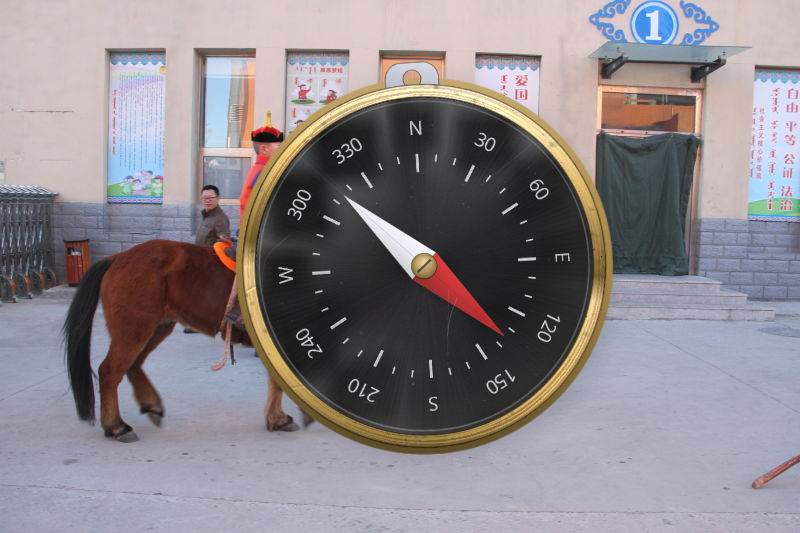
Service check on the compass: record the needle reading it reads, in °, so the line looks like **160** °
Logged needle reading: **135** °
